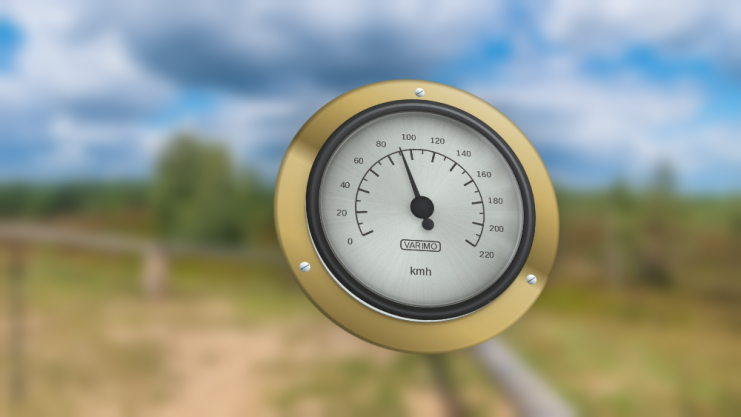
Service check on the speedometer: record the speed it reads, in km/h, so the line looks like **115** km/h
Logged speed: **90** km/h
